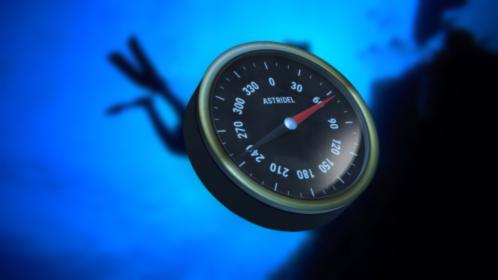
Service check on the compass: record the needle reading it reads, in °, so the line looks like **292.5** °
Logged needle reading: **65** °
